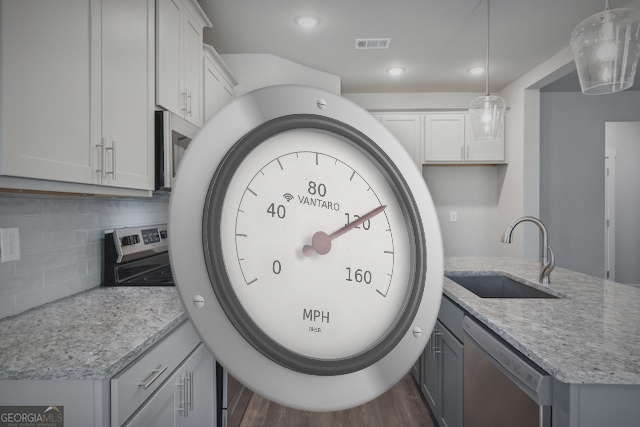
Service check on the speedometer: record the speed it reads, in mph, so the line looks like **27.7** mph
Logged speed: **120** mph
